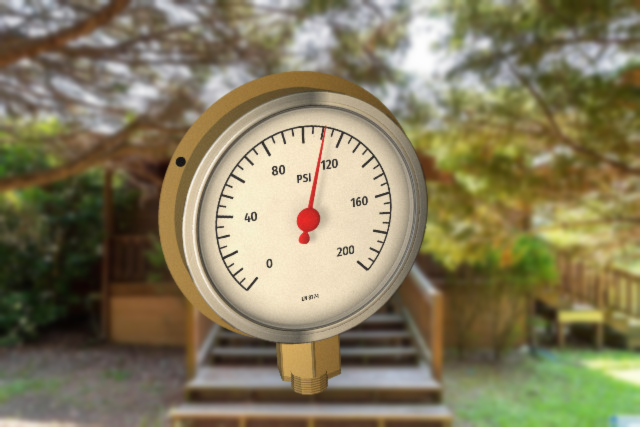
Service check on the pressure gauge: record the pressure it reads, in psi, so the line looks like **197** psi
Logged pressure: **110** psi
